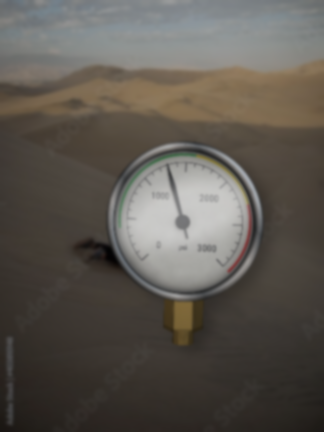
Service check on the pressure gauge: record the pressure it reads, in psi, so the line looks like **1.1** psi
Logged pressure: **1300** psi
